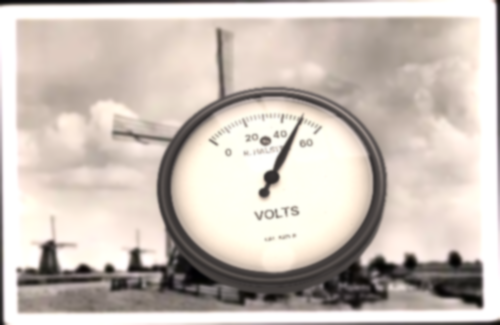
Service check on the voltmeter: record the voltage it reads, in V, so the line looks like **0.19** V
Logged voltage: **50** V
